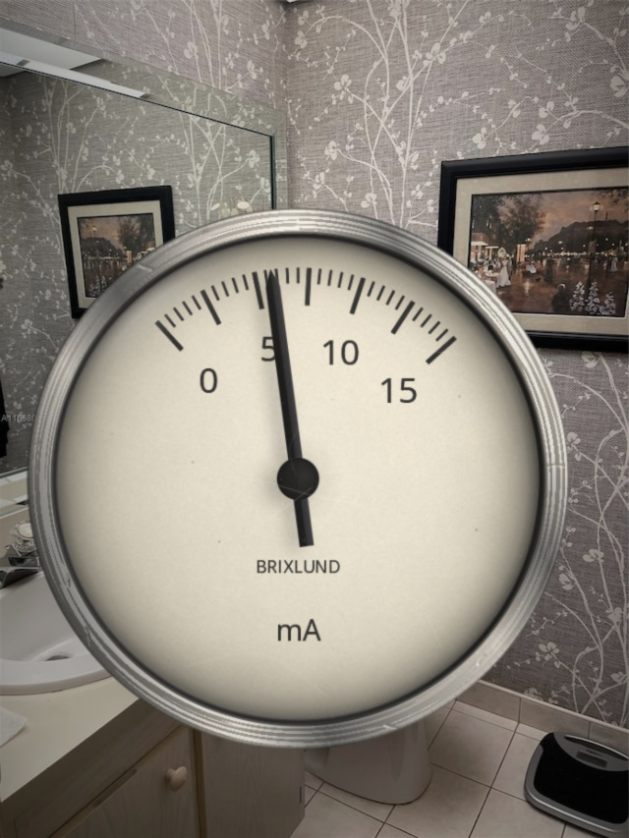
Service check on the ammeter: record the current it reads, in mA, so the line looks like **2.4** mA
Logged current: **5.75** mA
